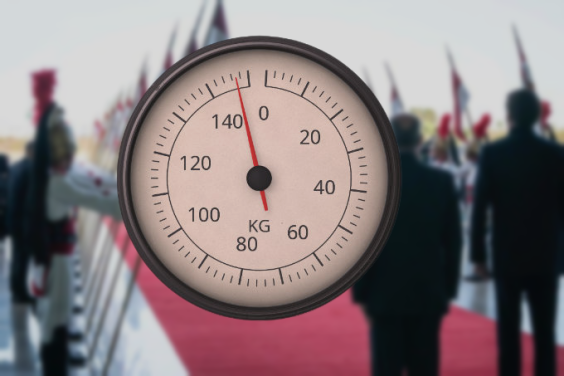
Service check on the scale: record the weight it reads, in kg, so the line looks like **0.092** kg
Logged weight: **147** kg
